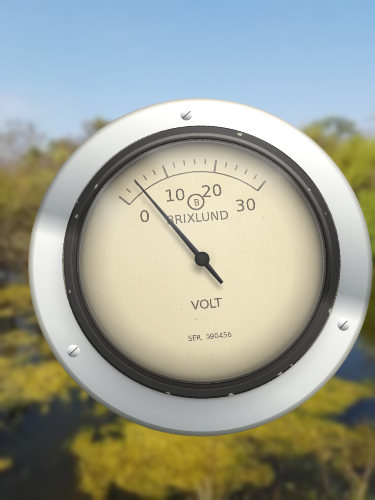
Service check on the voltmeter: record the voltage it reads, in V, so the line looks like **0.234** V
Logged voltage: **4** V
